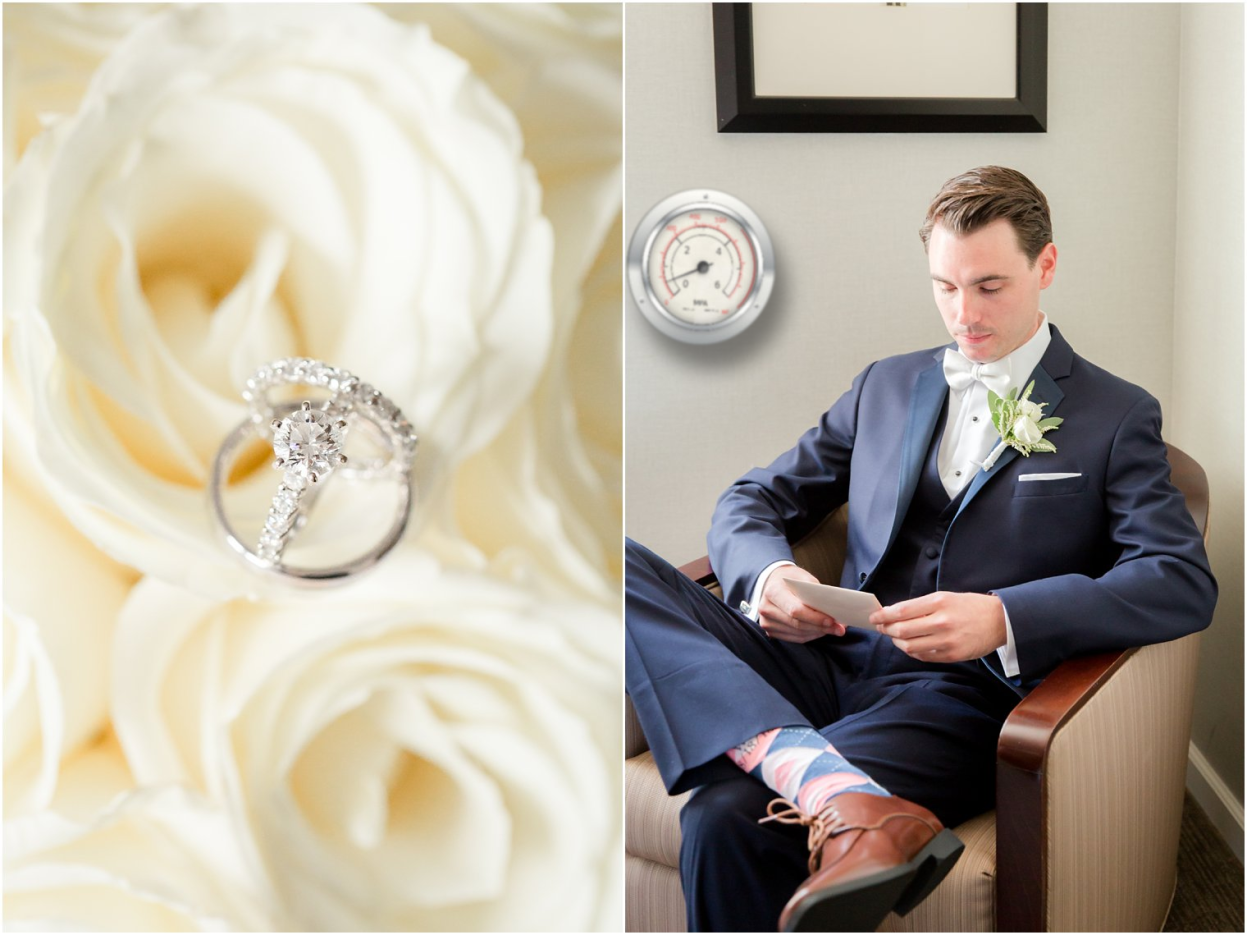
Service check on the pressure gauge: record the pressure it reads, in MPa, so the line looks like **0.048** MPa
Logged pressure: **0.5** MPa
